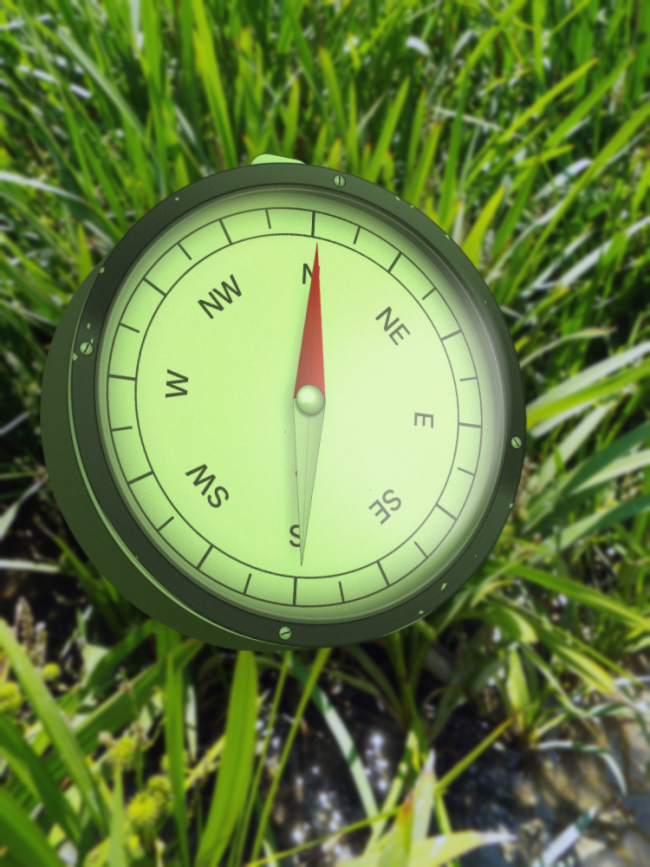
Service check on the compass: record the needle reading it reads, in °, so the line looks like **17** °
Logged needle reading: **0** °
